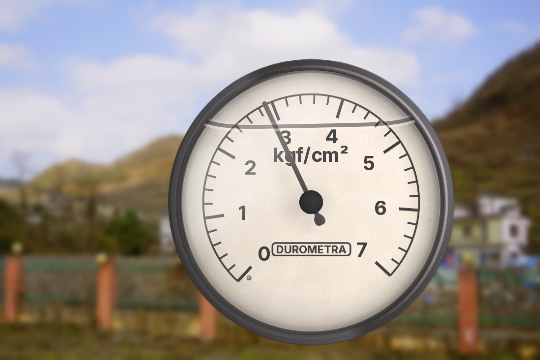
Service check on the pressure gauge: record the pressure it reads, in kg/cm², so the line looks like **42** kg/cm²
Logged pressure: **2.9** kg/cm²
